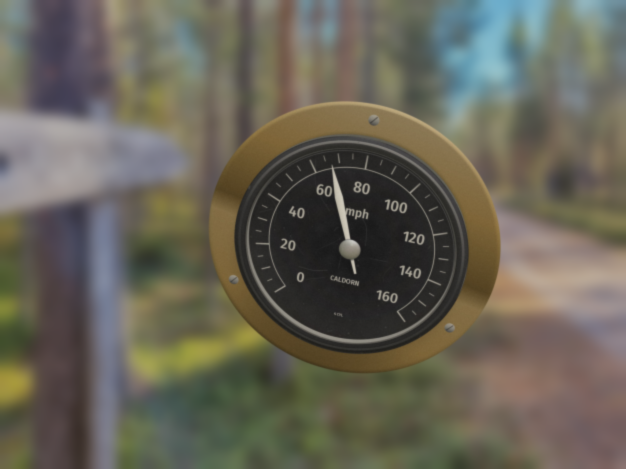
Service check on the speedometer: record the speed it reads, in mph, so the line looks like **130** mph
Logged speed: **67.5** mph
